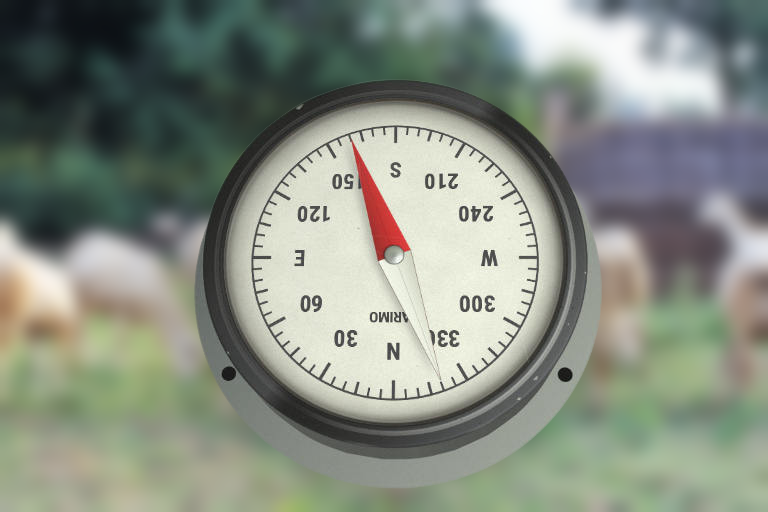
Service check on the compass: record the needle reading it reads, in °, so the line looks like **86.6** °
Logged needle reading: **160** °
